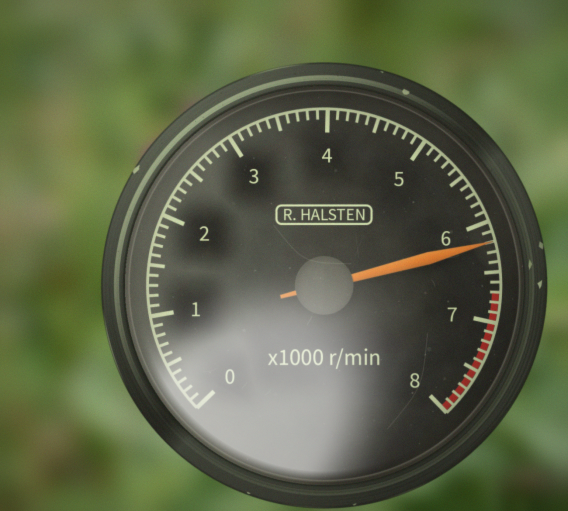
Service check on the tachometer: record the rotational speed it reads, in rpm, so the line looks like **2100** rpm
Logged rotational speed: **6200** rpm
